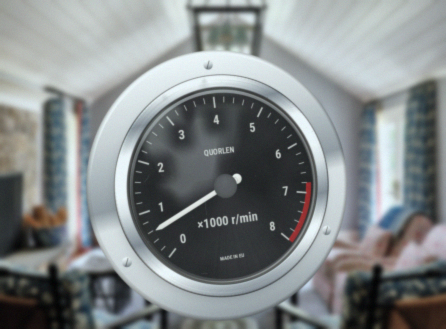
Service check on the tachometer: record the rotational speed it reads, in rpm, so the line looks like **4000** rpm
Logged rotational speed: **600** rpm
